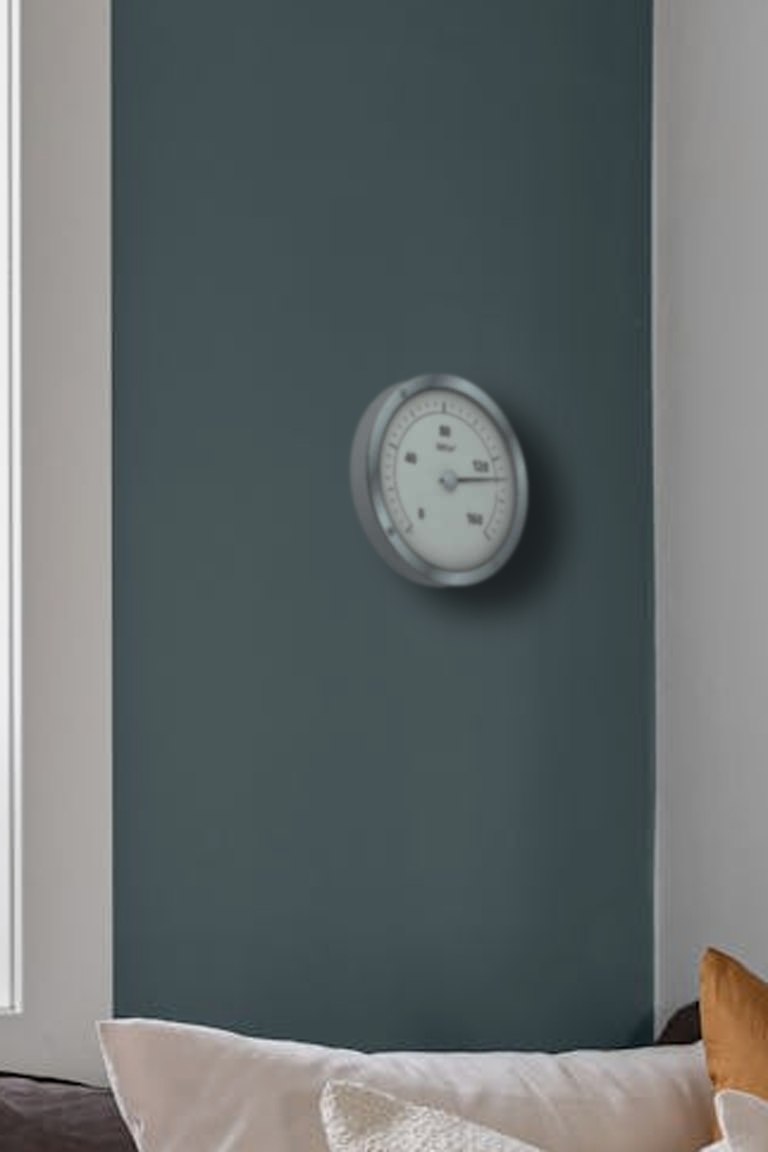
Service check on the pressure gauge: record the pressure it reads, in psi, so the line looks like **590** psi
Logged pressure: **130** psi
